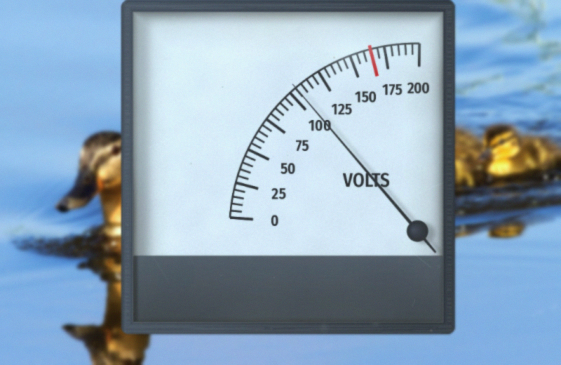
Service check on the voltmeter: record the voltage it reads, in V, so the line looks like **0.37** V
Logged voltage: **105** V
